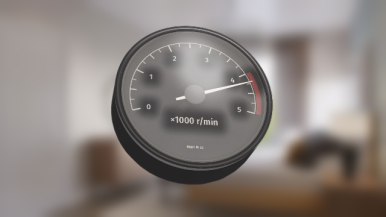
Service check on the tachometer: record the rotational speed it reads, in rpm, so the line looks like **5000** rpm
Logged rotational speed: **4250** rpm
